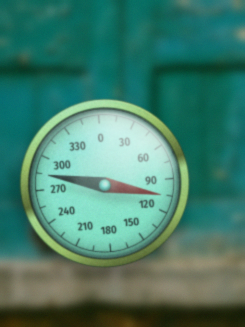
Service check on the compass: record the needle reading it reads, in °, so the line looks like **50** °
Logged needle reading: **105** °
